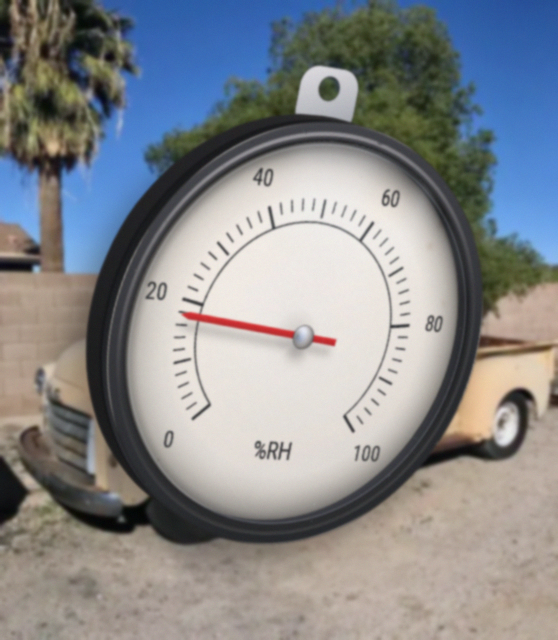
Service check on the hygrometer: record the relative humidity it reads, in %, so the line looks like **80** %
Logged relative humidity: **18** %
